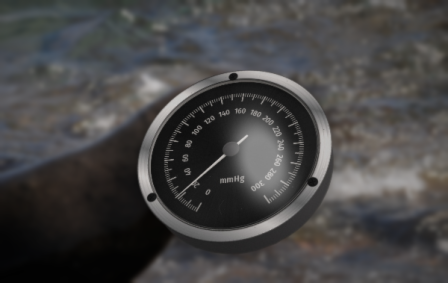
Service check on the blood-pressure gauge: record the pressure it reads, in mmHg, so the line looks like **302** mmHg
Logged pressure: **20** mmHg
